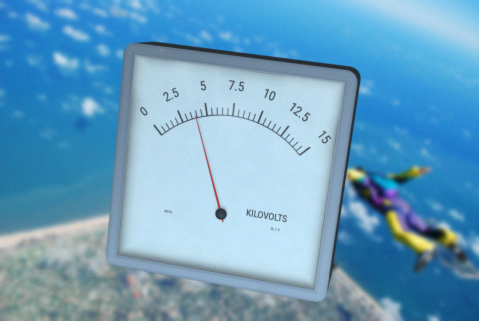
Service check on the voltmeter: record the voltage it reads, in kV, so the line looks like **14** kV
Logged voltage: **4** kV
